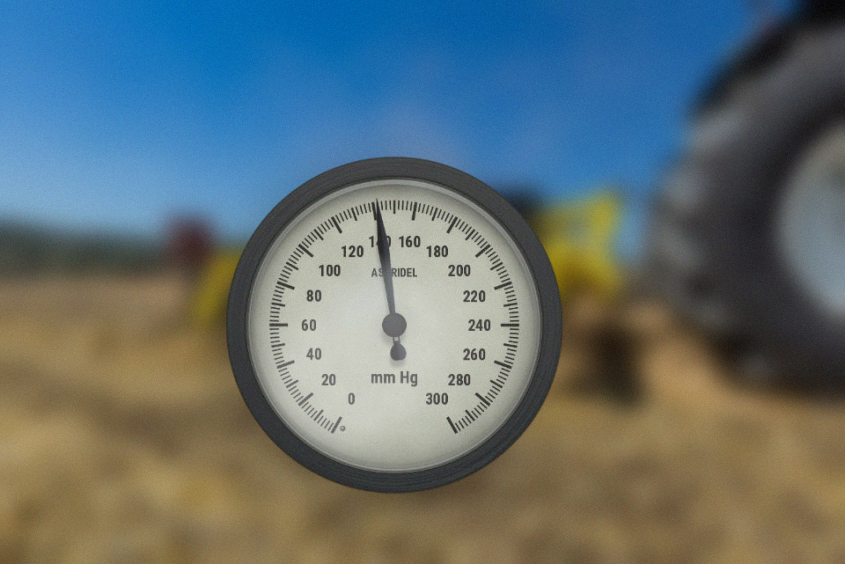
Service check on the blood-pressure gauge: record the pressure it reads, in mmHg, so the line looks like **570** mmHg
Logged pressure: **142** mmHg
